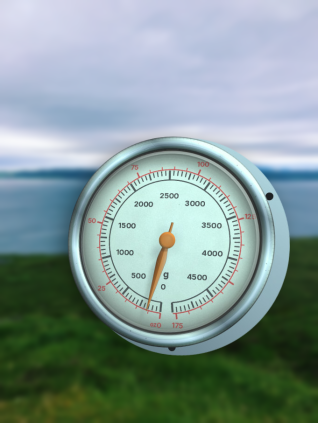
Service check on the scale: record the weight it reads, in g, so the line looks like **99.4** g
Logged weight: **150** g
